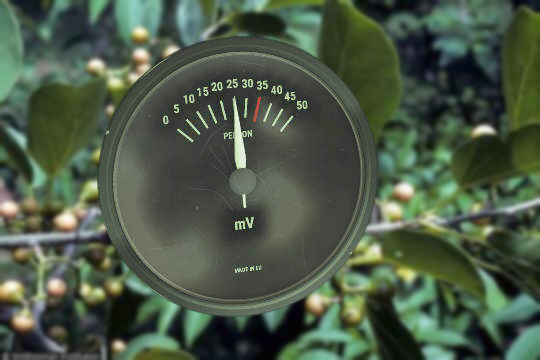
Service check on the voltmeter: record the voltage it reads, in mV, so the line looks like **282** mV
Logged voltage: **25** mV
